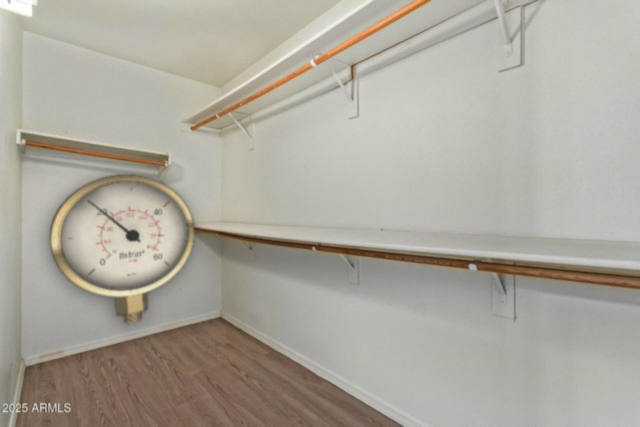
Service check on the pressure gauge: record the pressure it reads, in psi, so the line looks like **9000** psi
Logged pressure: **20** psi
